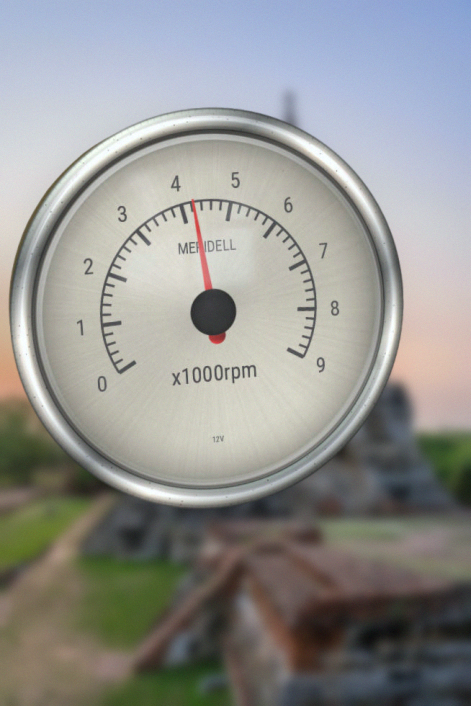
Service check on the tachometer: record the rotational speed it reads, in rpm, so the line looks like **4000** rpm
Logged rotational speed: **4200** rpm
